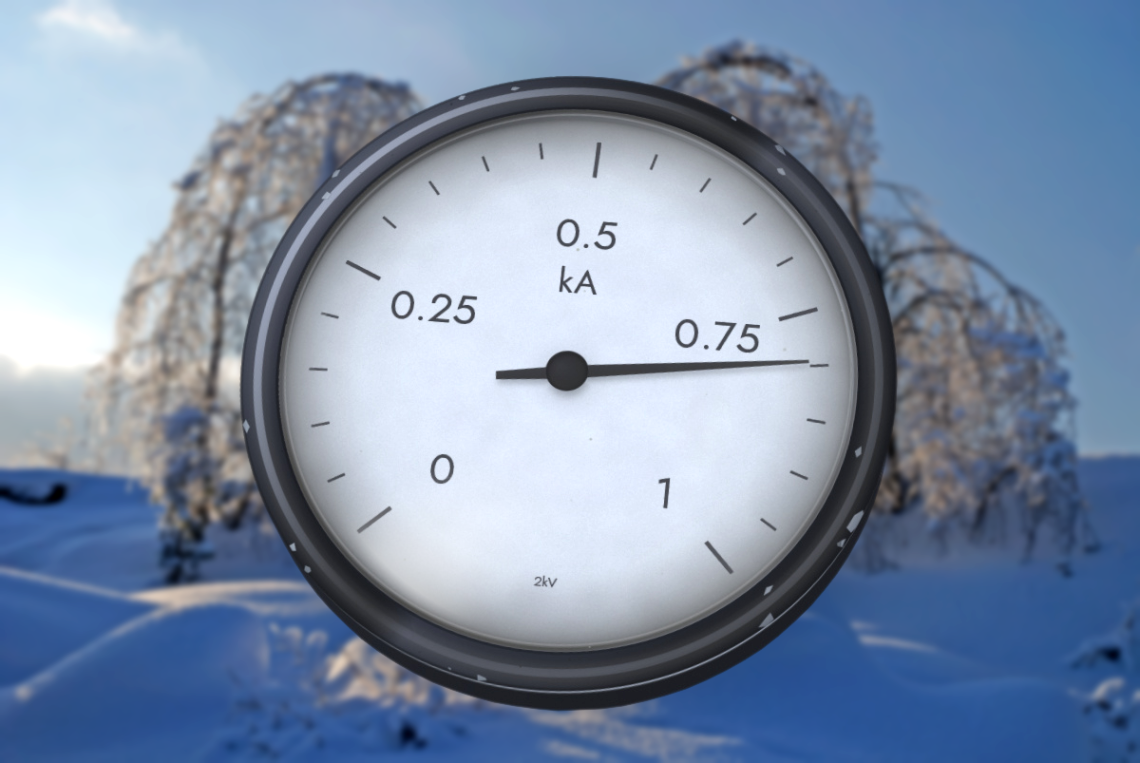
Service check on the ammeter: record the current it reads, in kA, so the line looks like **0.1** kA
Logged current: **0.8** kA
